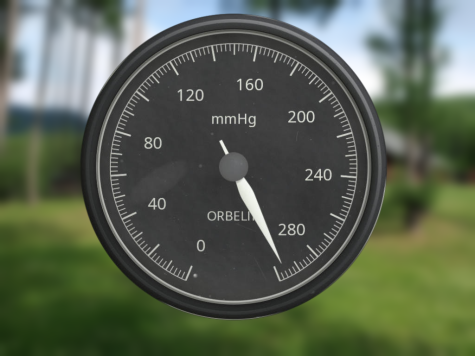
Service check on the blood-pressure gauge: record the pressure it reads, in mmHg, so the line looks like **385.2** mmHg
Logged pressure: **296** mmHg
